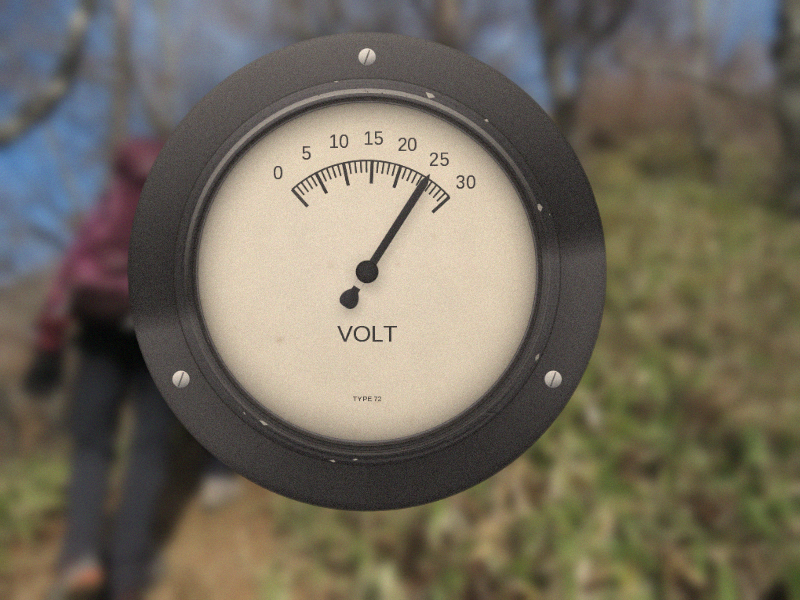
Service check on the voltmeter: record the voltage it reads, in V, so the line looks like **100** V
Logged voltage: **25** V
